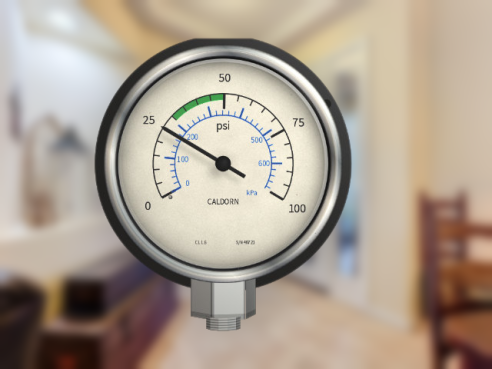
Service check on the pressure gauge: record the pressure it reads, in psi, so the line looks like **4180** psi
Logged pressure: **25** psi
